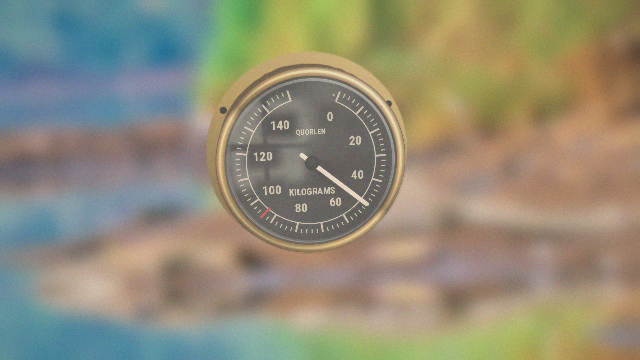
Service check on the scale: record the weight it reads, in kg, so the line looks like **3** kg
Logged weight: **50** kg
